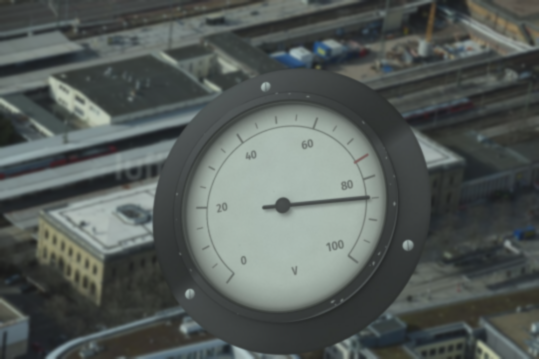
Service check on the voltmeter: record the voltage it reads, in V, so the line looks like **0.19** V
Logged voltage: **85** V
